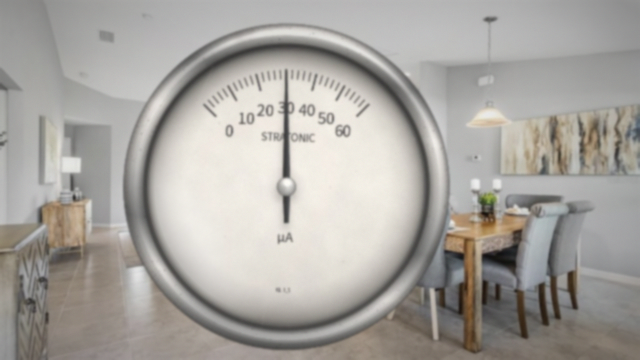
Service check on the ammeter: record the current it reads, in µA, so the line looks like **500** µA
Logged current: **30** µA
